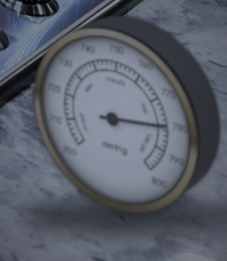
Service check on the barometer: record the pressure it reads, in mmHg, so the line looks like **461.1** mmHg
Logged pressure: **780** mmHg
